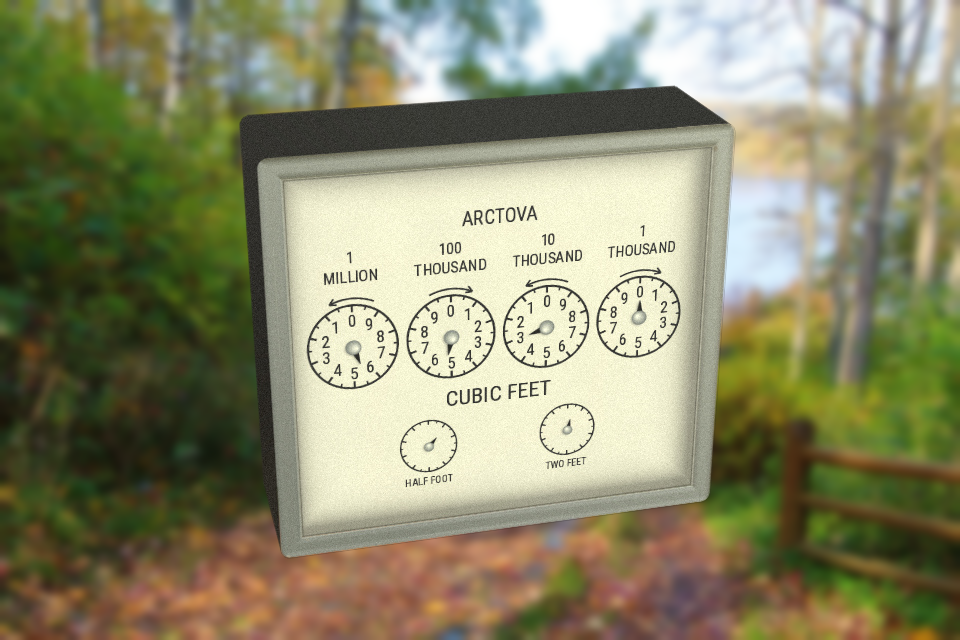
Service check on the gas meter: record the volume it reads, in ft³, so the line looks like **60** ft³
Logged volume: **553000** ft³
